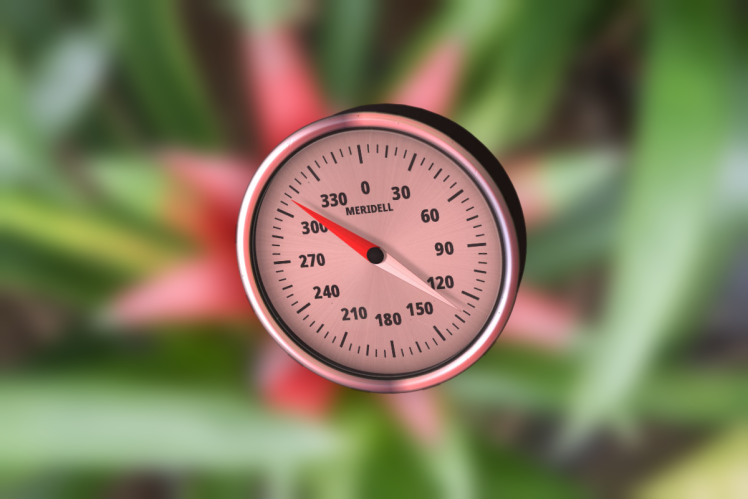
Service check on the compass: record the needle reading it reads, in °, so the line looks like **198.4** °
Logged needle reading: **310** °
